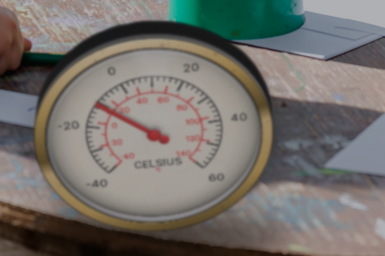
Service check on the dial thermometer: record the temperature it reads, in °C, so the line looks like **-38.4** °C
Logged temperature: **-10** °C
